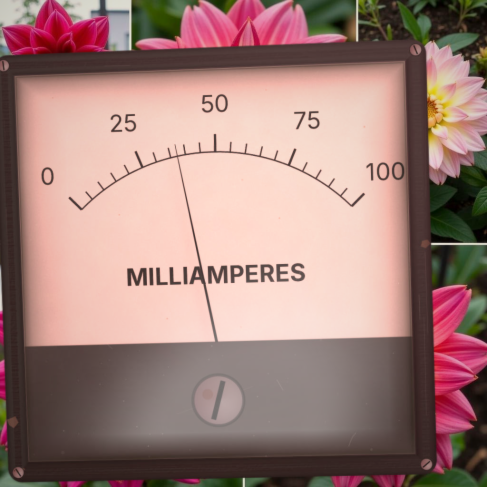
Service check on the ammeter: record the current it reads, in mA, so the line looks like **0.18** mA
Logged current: **37.5** mA
